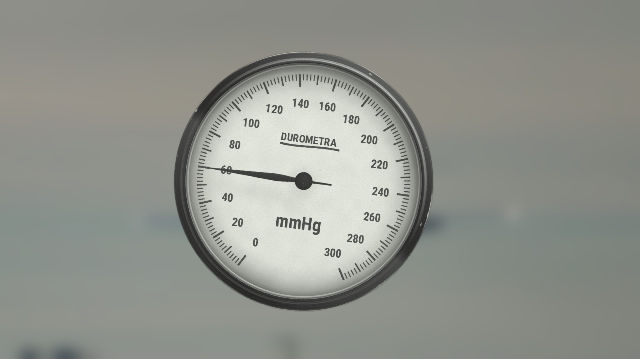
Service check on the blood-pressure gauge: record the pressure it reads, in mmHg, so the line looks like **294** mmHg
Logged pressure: **60** mmHg
